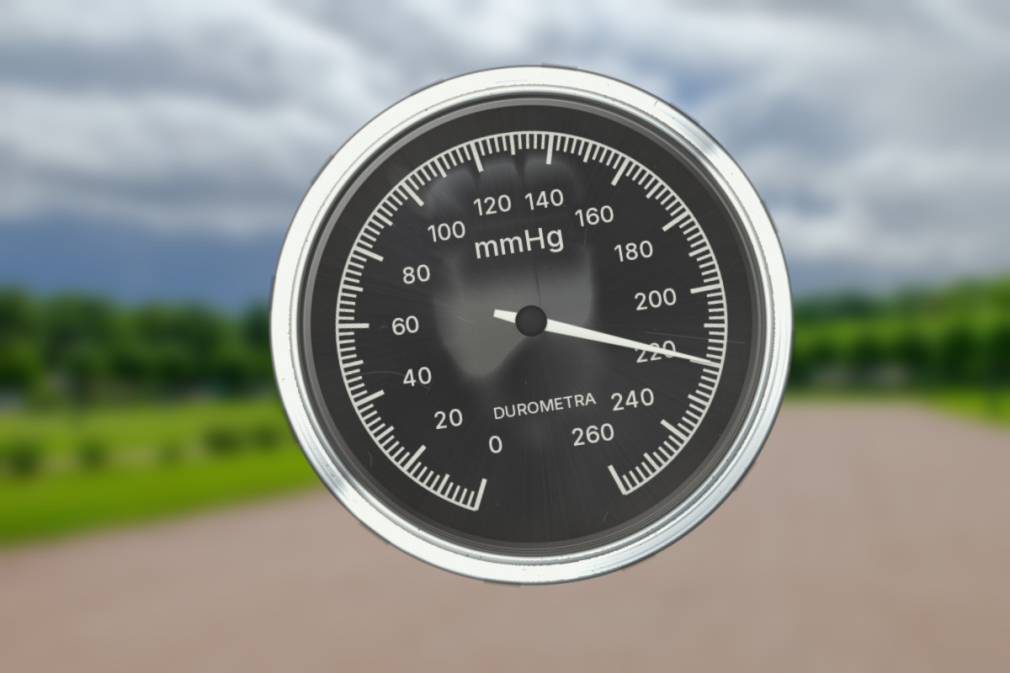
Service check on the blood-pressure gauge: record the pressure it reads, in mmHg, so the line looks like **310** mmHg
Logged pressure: **220** mmHg
